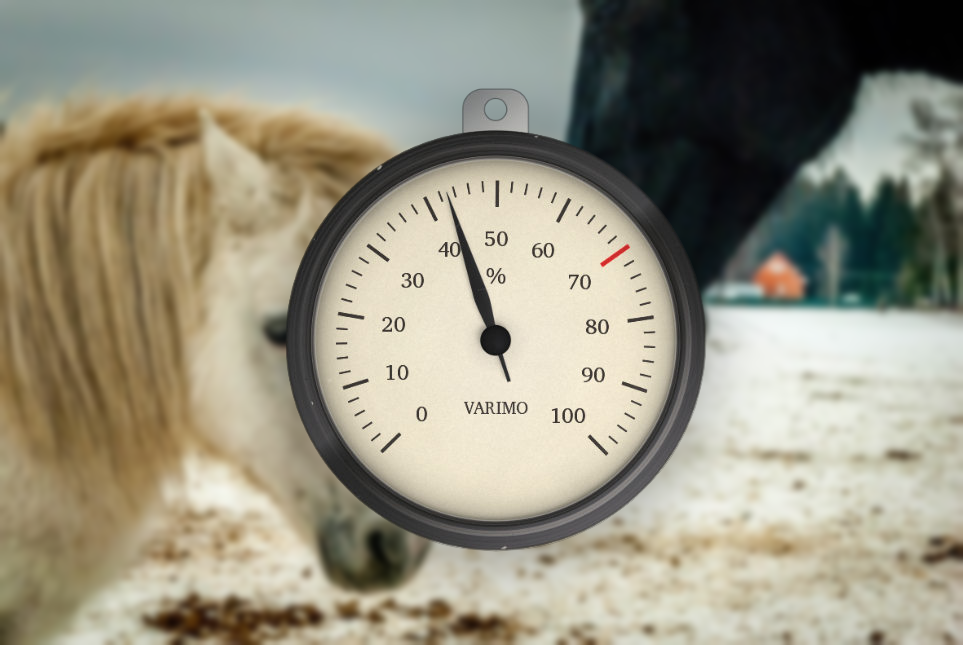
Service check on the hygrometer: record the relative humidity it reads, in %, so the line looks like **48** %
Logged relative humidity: **43** %
